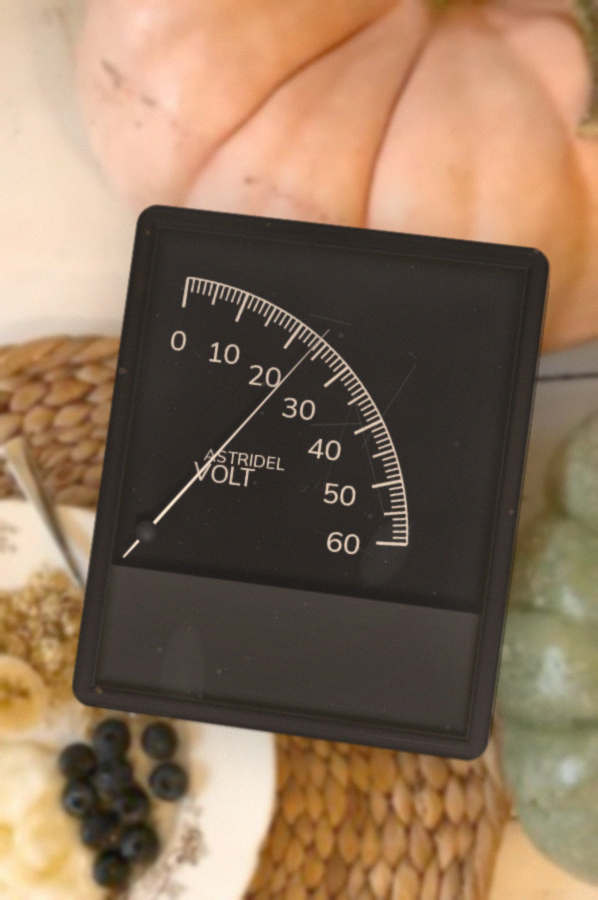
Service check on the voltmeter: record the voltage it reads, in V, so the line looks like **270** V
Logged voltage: **24** V
